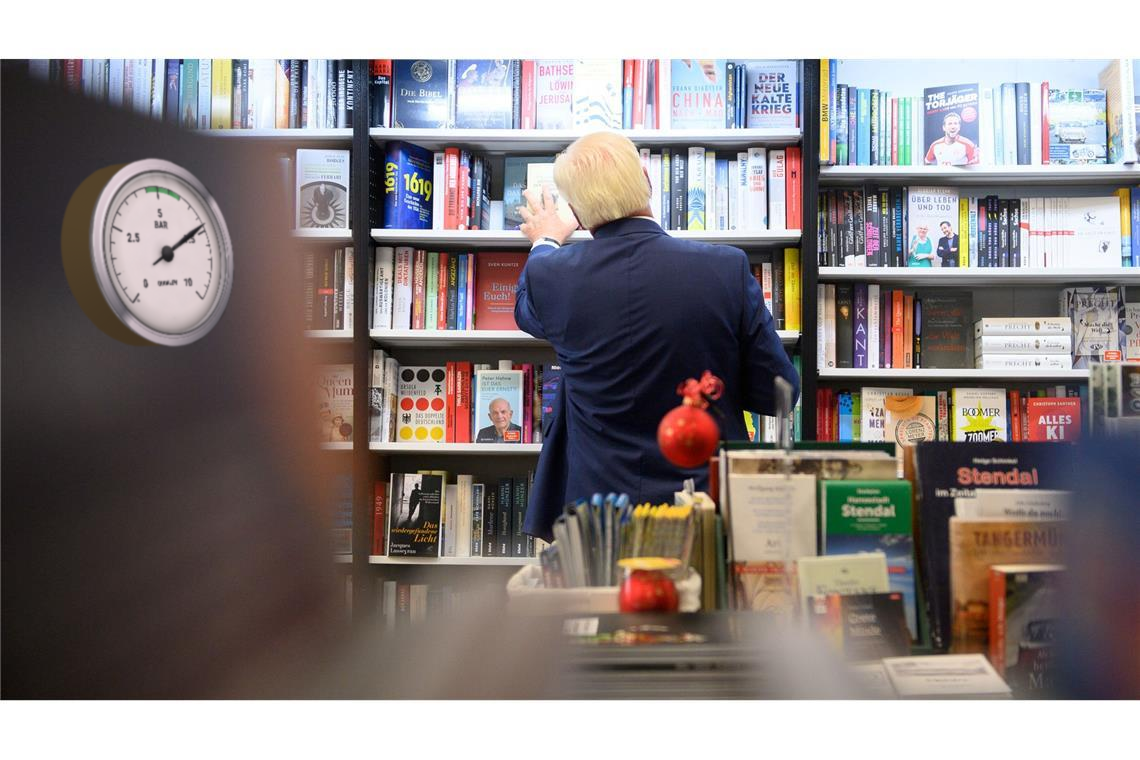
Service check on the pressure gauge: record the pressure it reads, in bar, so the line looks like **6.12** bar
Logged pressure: **7.25** bar
